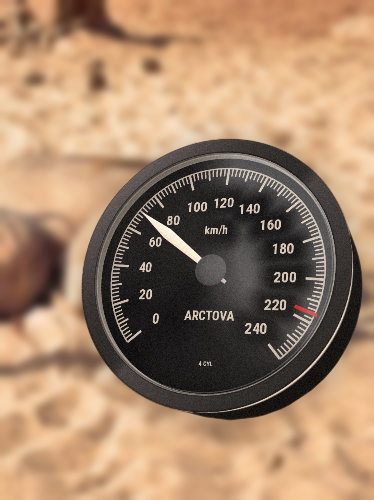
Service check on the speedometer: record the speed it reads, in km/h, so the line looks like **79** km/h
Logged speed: **70** km/h
